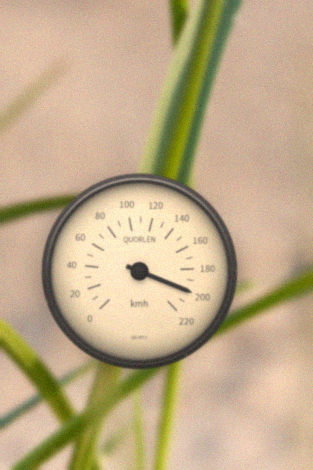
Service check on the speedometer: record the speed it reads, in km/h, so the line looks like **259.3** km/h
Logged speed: **200** km/h
